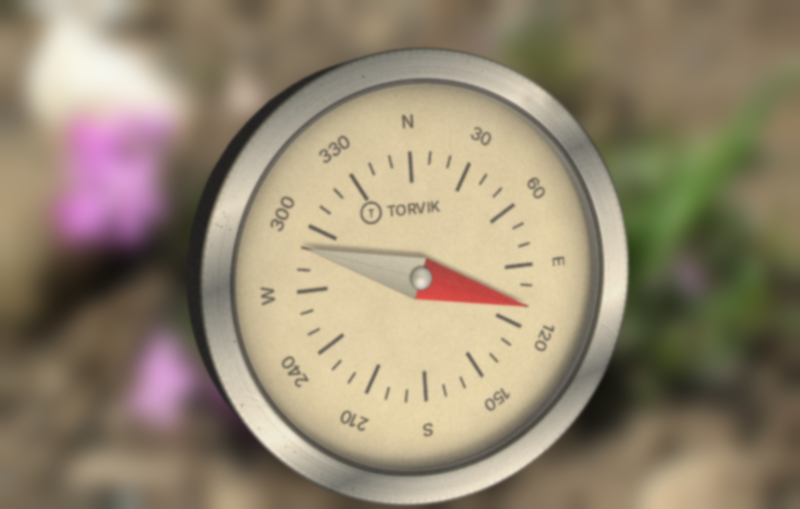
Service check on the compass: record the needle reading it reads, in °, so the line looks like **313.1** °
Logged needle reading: **110** °
